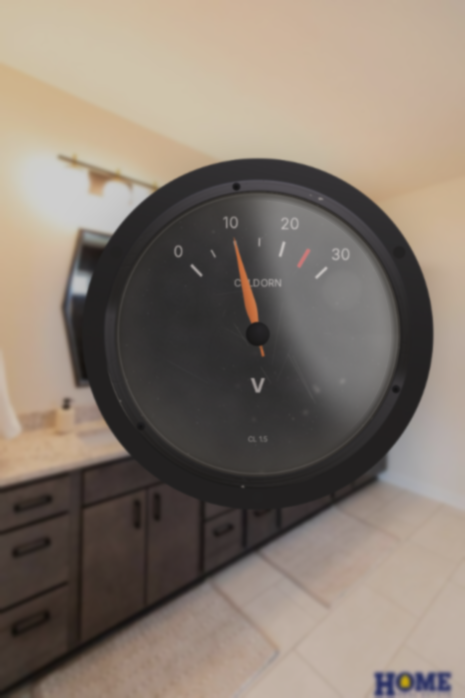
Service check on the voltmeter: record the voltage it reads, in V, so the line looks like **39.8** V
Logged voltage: **10** V
